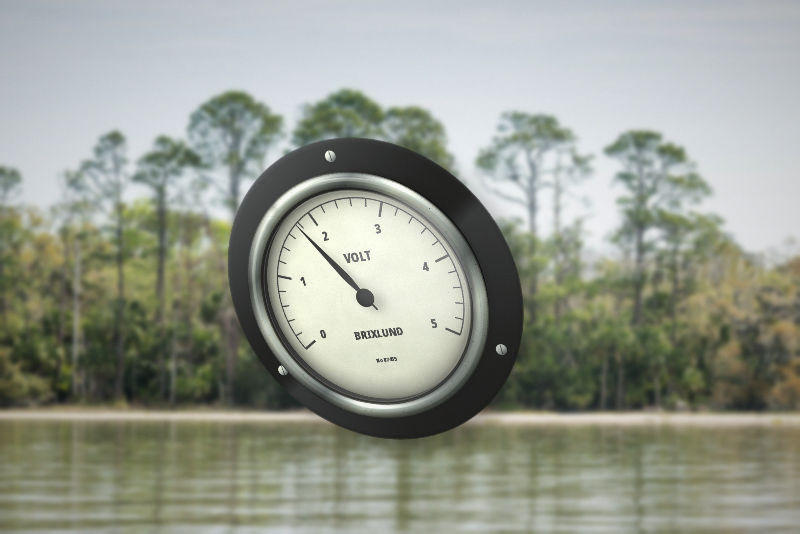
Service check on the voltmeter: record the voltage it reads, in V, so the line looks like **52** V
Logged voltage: **1.8** V
